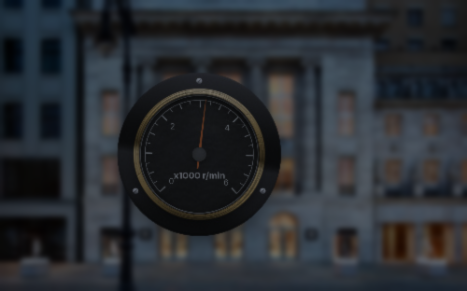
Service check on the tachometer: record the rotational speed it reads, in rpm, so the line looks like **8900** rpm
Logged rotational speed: **3125** rpm
